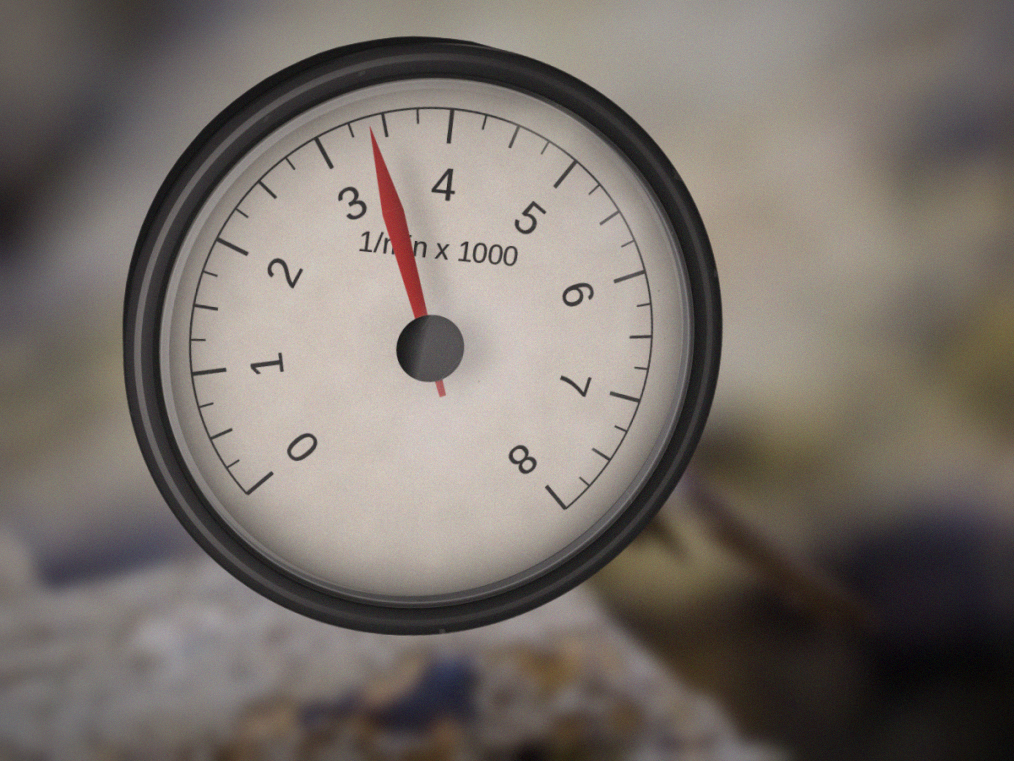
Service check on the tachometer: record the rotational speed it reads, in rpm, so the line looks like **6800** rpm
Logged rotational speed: **3375** rpm
